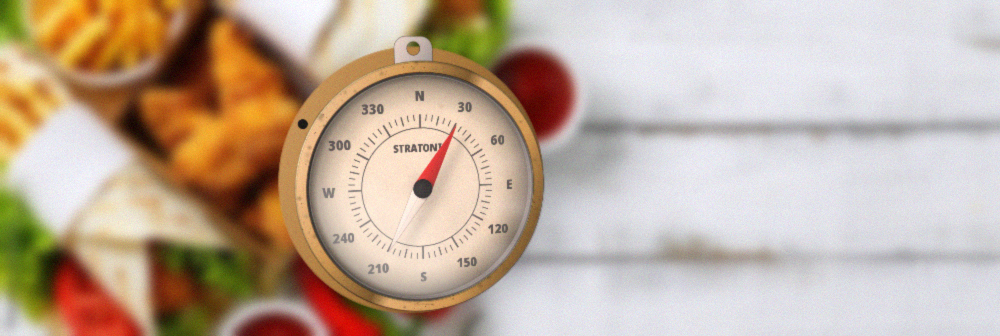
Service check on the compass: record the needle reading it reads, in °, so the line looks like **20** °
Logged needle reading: **30** °
